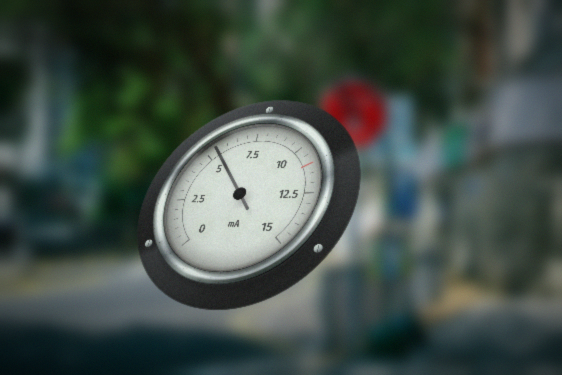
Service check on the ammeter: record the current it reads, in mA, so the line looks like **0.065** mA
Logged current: **5.5** mA
